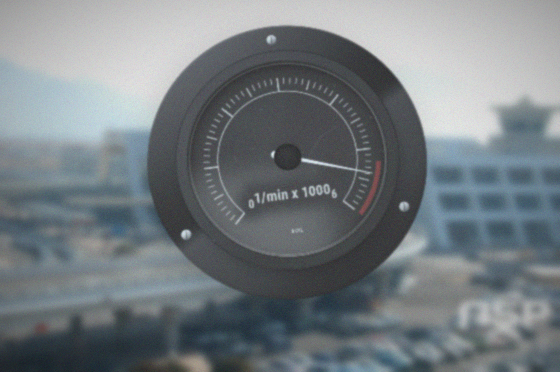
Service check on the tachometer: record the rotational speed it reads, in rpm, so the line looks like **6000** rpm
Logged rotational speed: **5400** rpm
